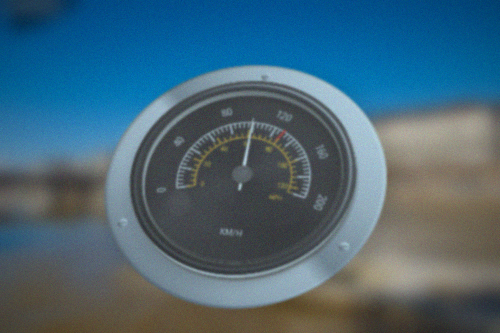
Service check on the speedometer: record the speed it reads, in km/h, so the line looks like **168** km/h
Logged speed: **100** km/h
